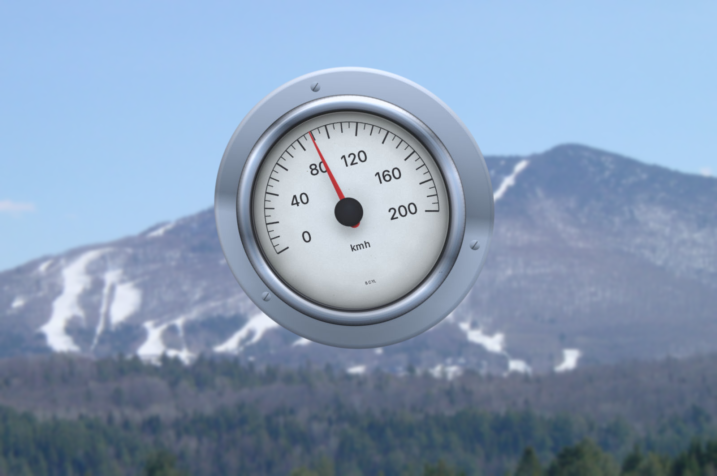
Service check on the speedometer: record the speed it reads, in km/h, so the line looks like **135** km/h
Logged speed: **90** km/h
